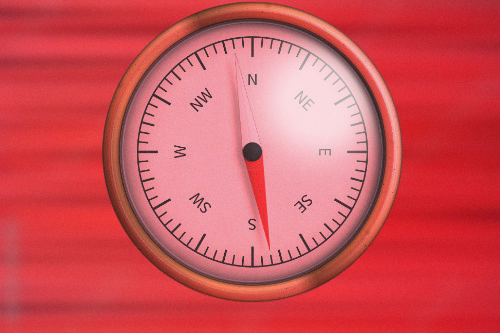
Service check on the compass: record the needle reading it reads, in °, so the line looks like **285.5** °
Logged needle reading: **170** °
